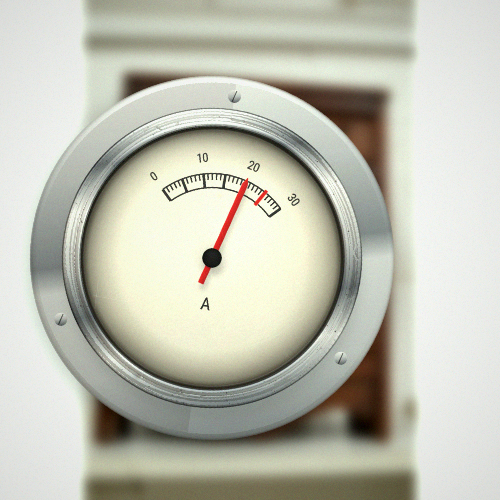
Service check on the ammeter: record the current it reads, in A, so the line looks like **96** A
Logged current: **20** A
